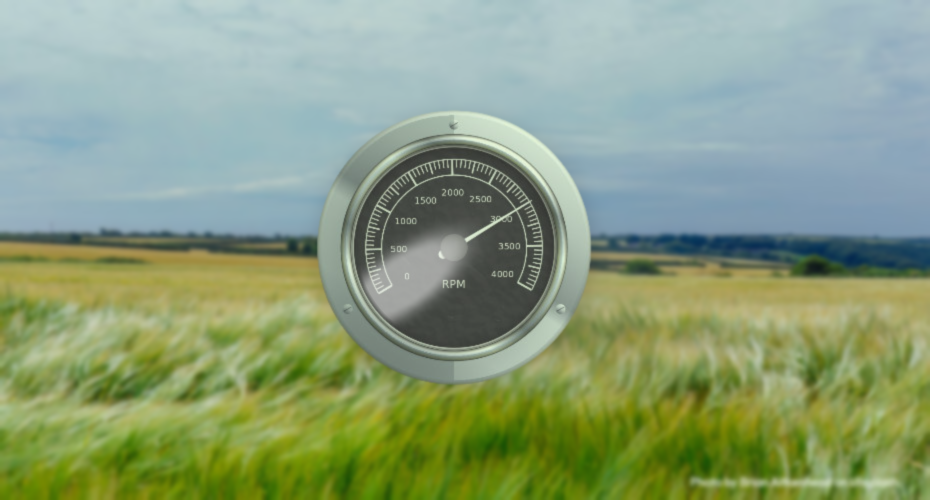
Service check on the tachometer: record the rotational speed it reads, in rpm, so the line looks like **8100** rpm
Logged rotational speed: **3000** rpm
